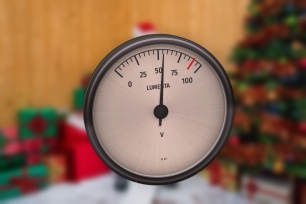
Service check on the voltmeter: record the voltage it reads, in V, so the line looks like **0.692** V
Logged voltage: **55** V
